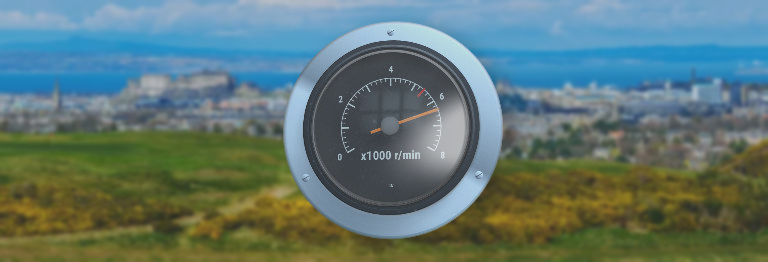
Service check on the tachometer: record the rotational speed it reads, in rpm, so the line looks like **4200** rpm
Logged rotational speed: **6400** rpm
